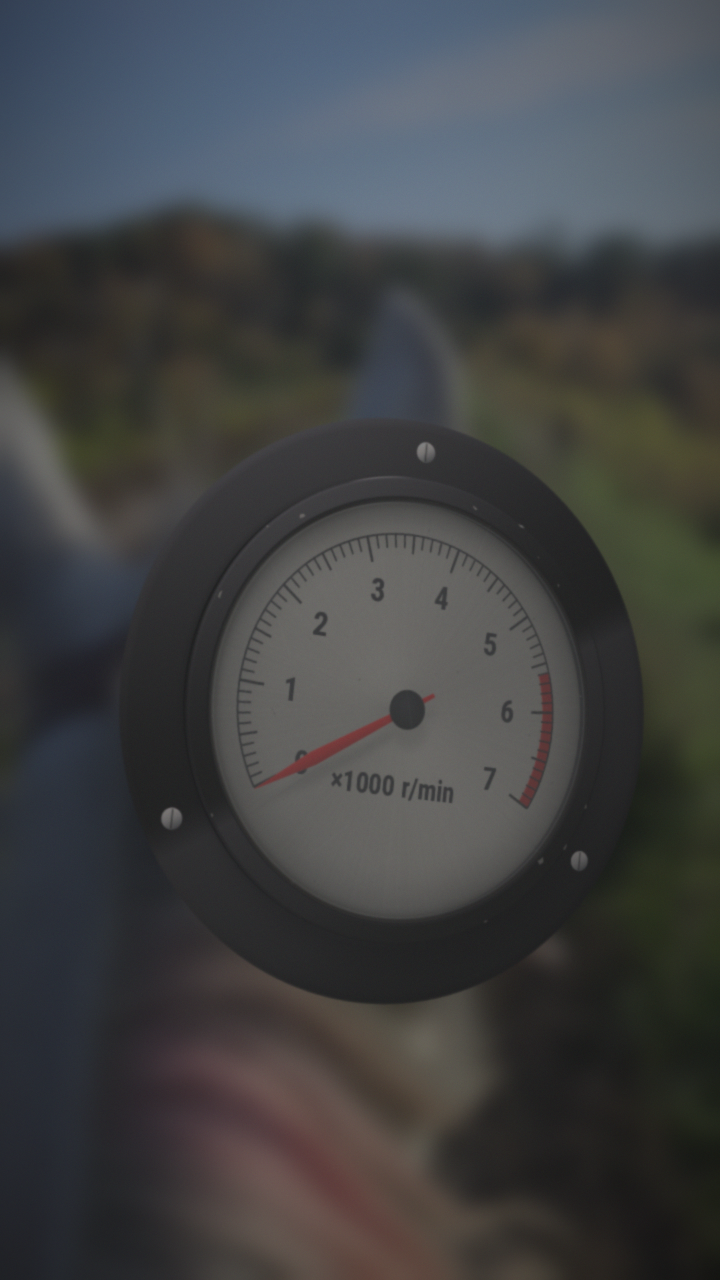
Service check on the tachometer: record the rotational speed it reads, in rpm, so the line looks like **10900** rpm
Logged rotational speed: **0** rpm
